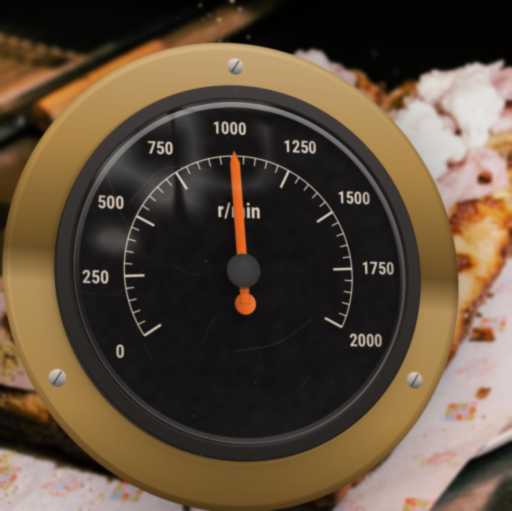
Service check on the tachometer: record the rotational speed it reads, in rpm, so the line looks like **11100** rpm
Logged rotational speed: **1000** rpm
